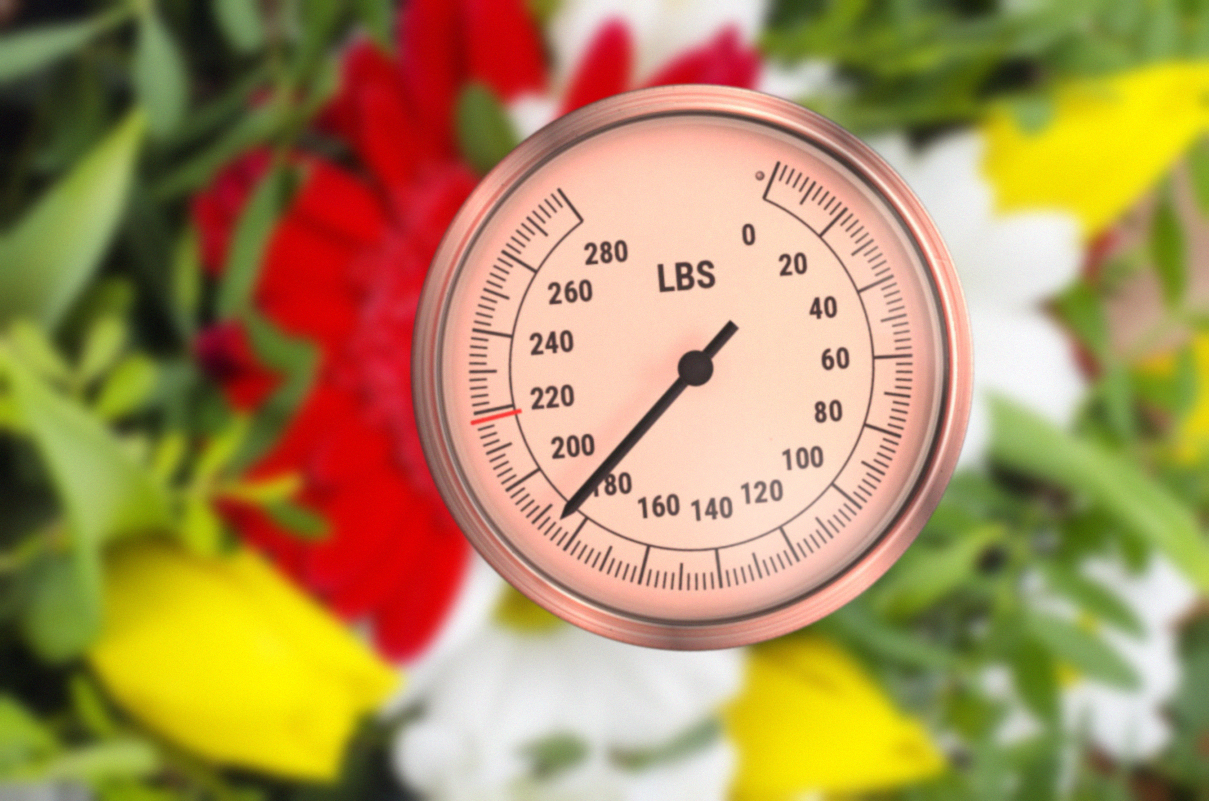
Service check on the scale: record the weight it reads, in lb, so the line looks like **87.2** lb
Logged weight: **186** lb
